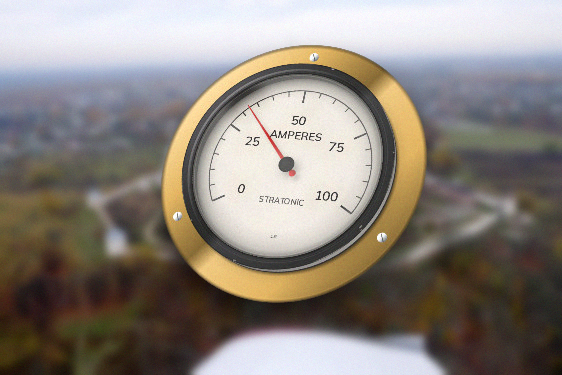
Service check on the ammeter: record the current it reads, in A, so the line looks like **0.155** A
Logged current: **32.5** A
